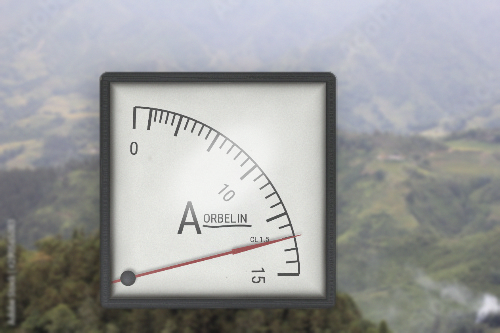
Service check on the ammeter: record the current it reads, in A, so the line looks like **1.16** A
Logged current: **13.5** A
